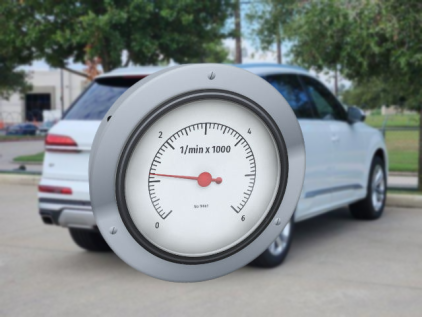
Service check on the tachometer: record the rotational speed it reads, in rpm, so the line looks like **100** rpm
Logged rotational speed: **1200** rpm
